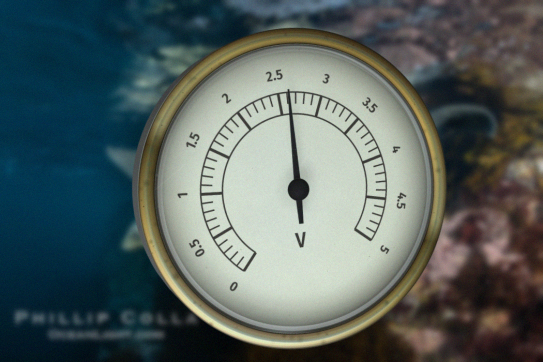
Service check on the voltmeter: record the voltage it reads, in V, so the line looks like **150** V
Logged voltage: **2.6** V
